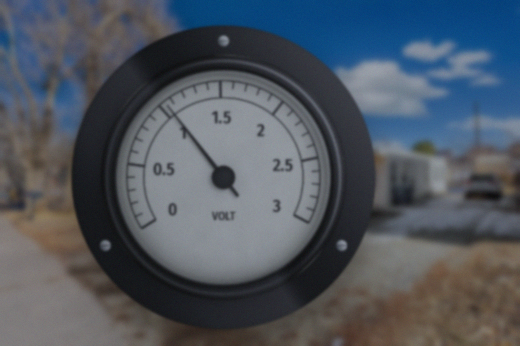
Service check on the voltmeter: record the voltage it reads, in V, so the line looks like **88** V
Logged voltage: **1.05** V
